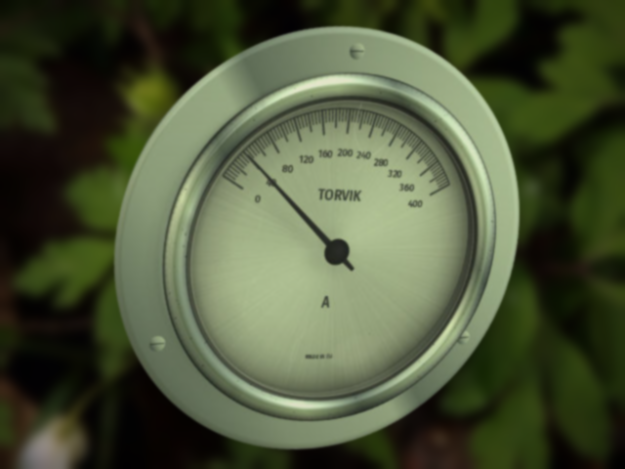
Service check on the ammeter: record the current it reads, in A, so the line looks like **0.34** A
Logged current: **40** A
